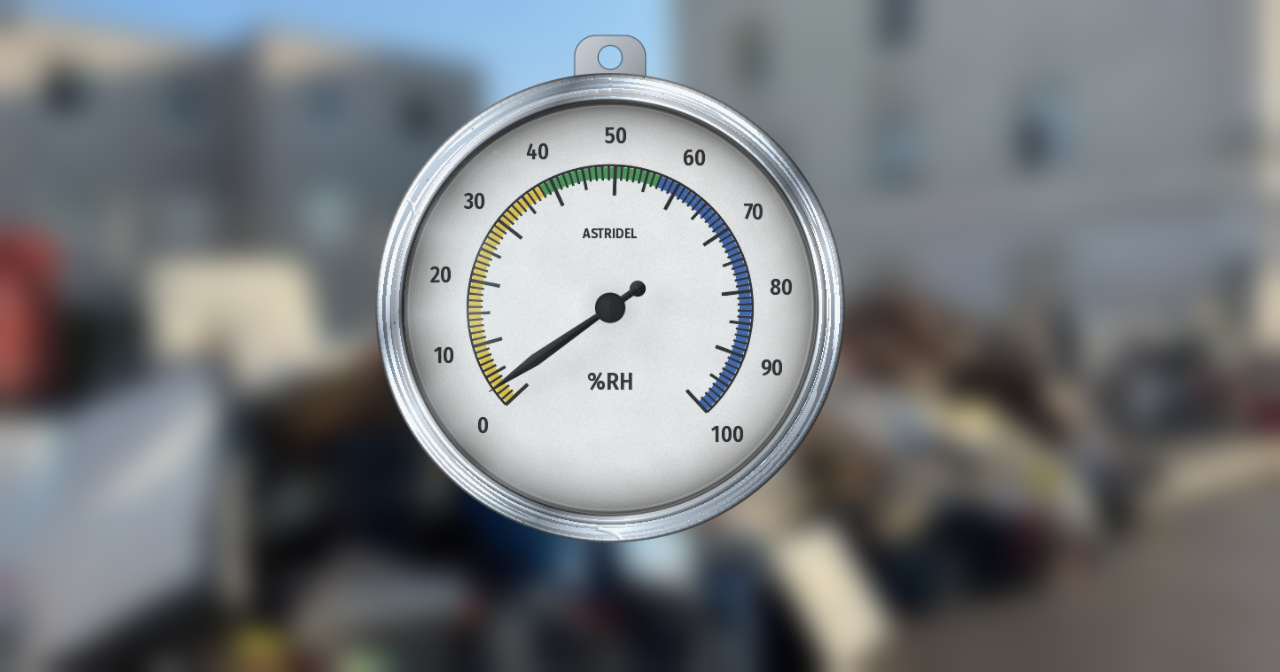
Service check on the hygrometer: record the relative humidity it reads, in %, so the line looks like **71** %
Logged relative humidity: **3** %
